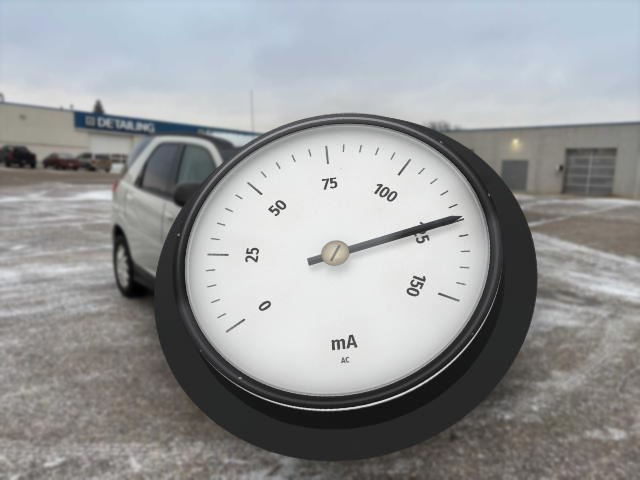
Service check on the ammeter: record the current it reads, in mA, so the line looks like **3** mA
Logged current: **125** mA
